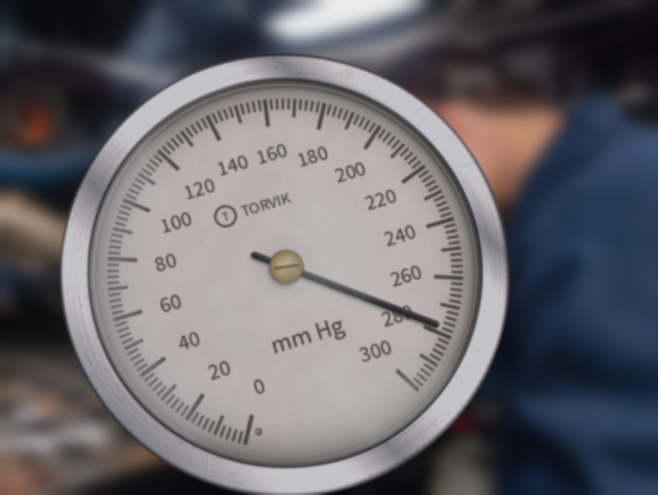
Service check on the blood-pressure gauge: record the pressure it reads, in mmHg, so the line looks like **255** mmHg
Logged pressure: **278** mmHg
